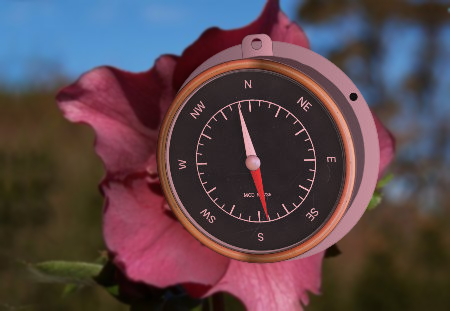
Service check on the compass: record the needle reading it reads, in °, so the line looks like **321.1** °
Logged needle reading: **170** °
